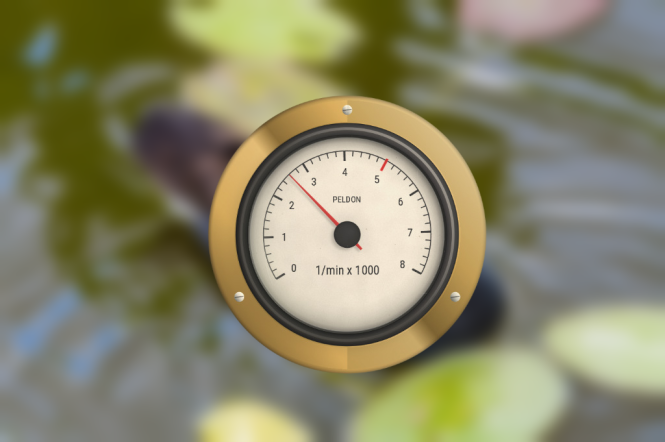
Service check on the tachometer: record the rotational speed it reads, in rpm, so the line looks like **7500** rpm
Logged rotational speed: **2600** rpm
